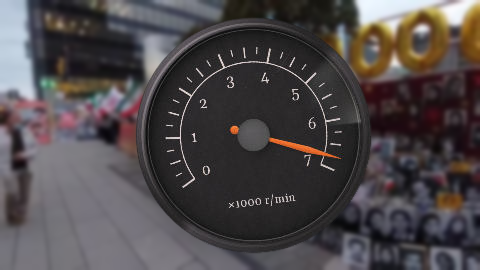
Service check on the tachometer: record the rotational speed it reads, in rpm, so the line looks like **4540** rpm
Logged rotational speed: **6750** rpm
